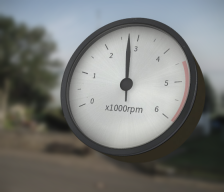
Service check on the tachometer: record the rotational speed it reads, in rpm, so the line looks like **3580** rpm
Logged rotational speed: **2750** rpm
